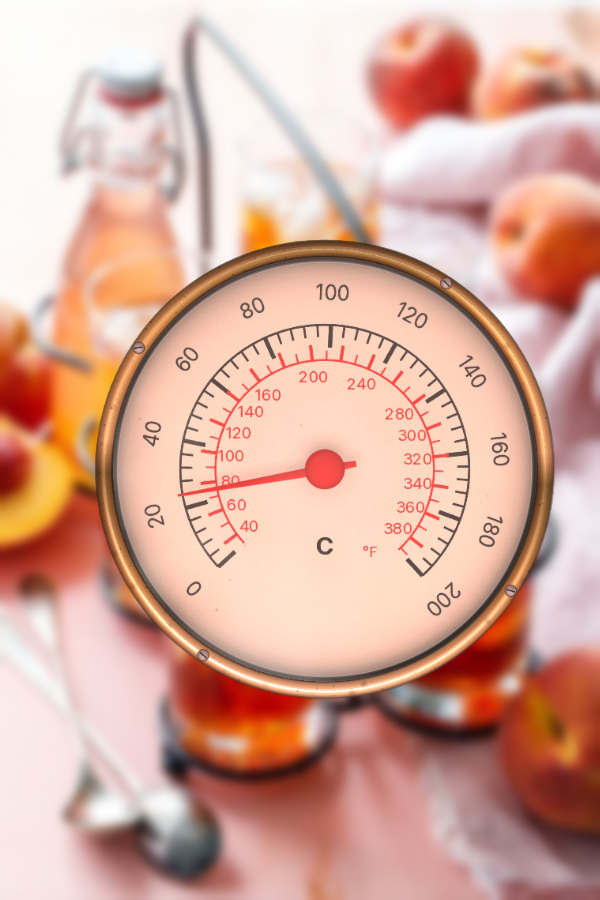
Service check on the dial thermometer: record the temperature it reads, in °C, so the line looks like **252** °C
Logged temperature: **24** °C
